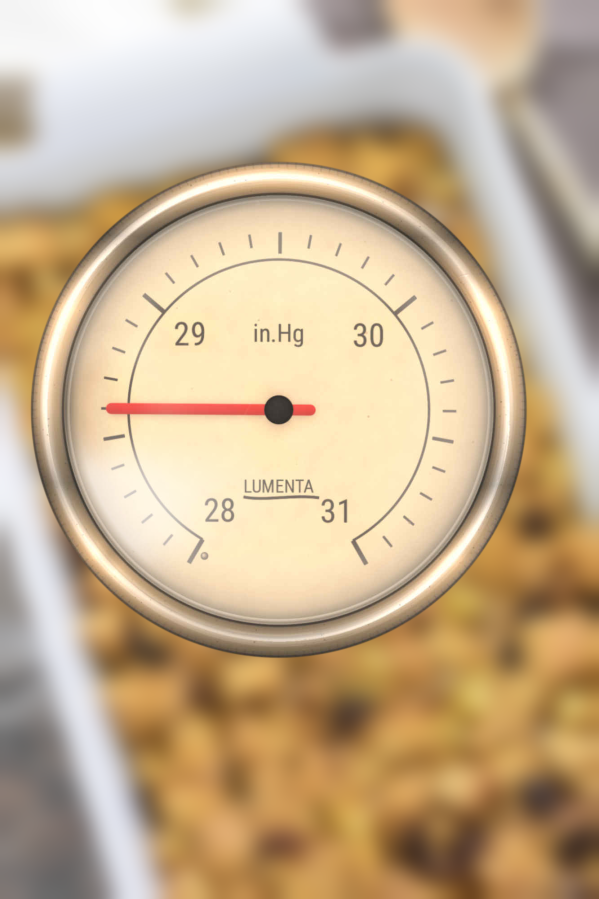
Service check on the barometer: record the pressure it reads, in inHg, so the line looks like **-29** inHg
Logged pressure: **28.6** inHg
